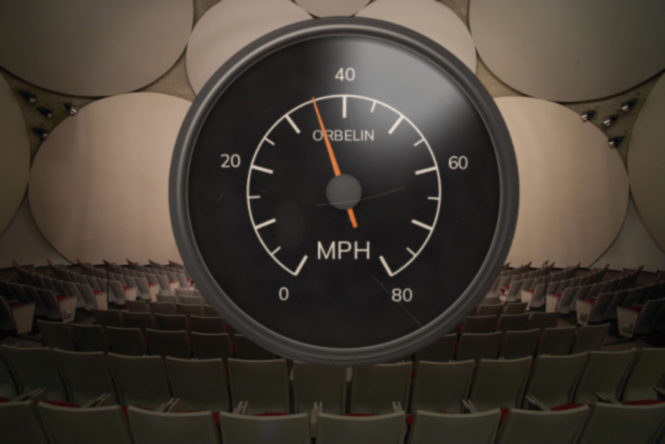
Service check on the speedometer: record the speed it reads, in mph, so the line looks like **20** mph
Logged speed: **35** mph
